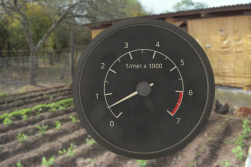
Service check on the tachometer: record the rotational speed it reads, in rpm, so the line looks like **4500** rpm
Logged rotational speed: **500** rpm
